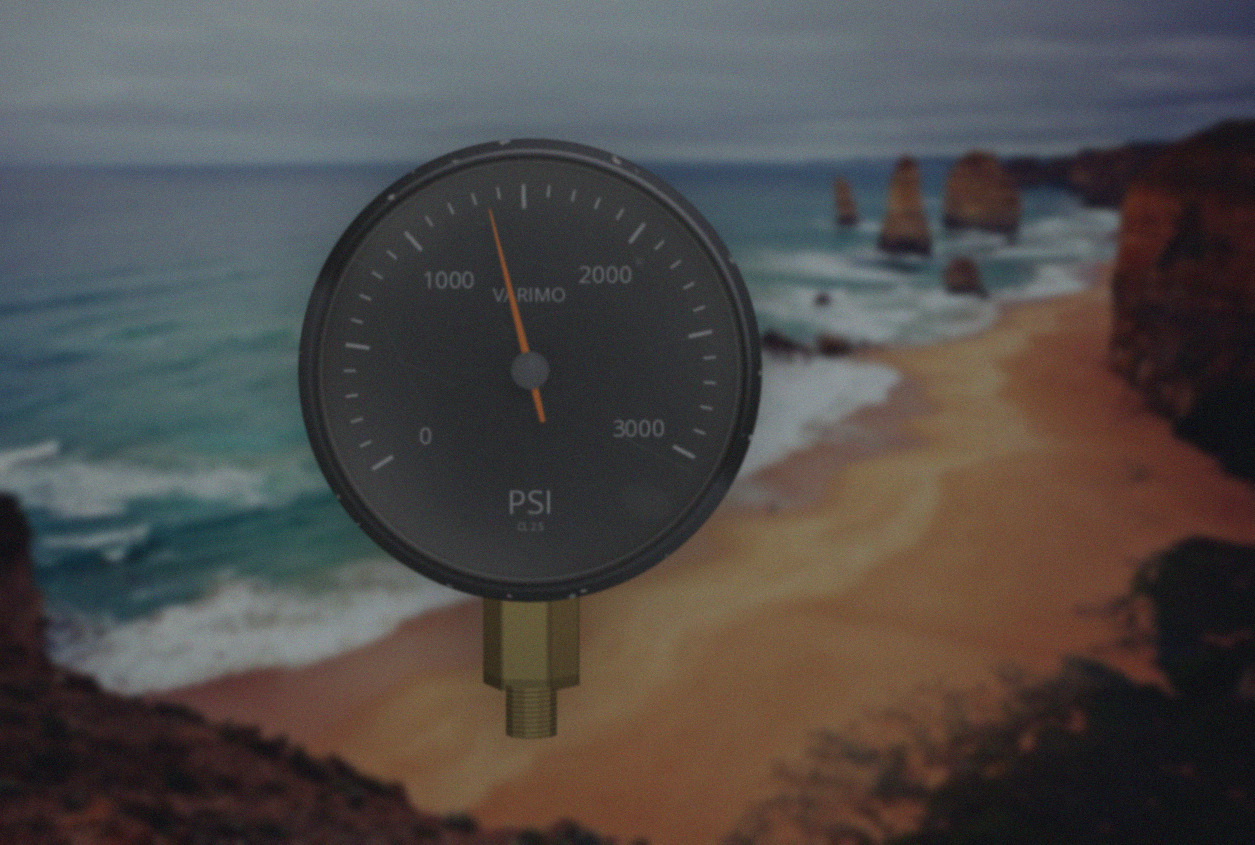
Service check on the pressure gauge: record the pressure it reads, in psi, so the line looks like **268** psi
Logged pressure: **1350** psi
